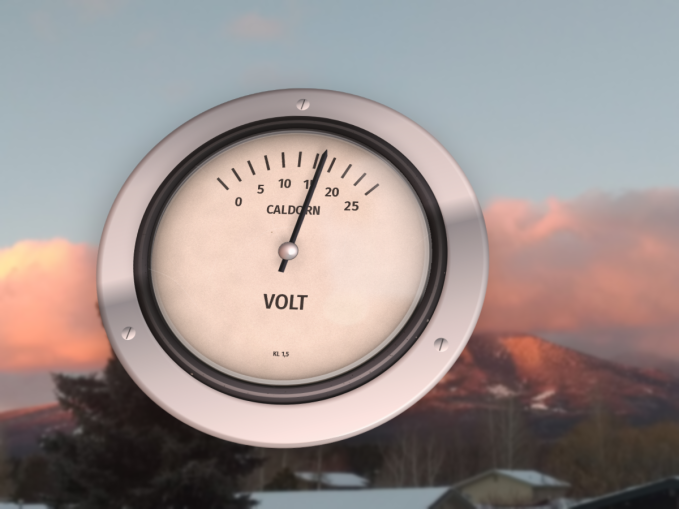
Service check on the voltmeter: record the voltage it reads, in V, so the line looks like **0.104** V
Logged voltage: **16.25** V
